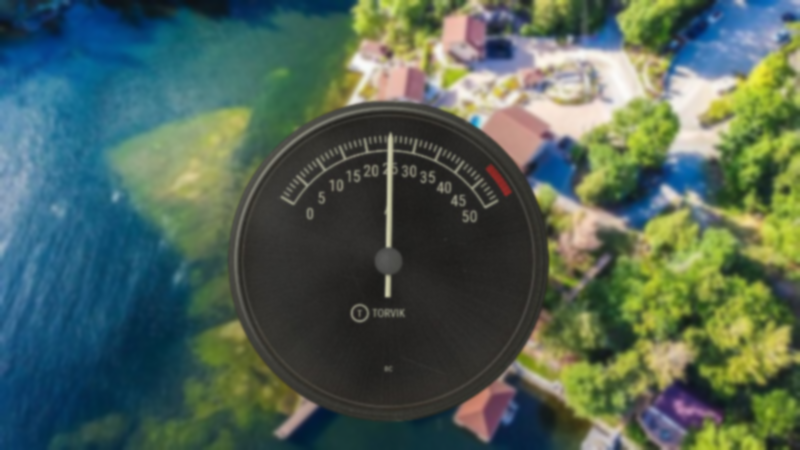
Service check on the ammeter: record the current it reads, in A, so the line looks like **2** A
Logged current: **25** A
